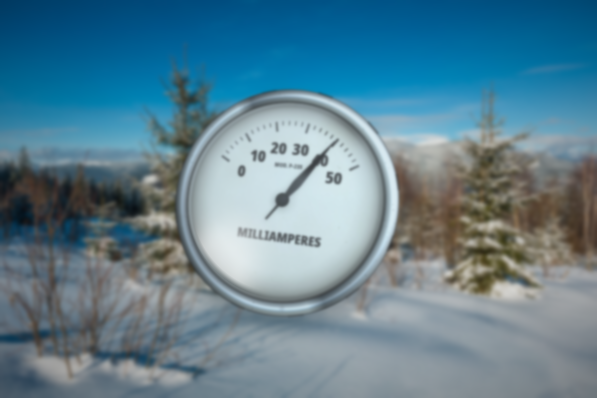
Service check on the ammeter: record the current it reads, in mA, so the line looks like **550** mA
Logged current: **40** mA
